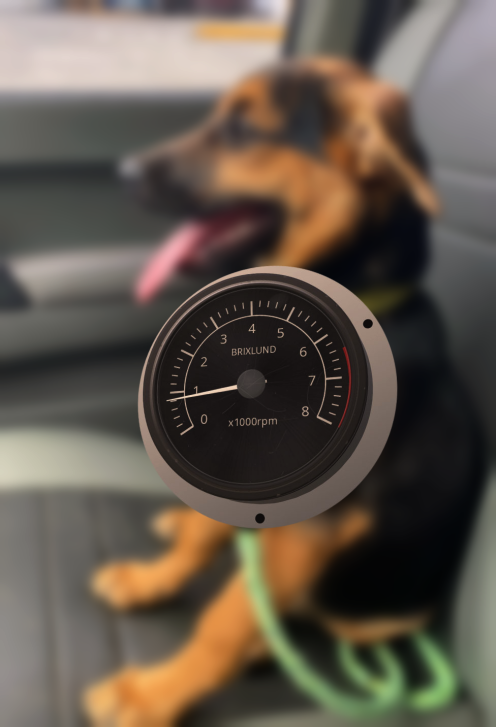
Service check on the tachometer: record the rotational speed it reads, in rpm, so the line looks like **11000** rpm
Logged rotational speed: **800** rpm
